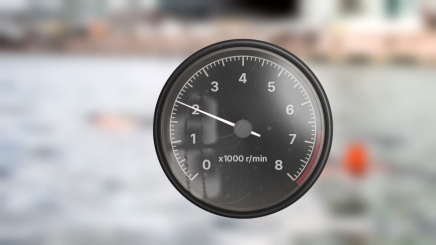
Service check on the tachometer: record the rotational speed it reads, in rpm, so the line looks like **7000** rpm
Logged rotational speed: **2000** rpm
